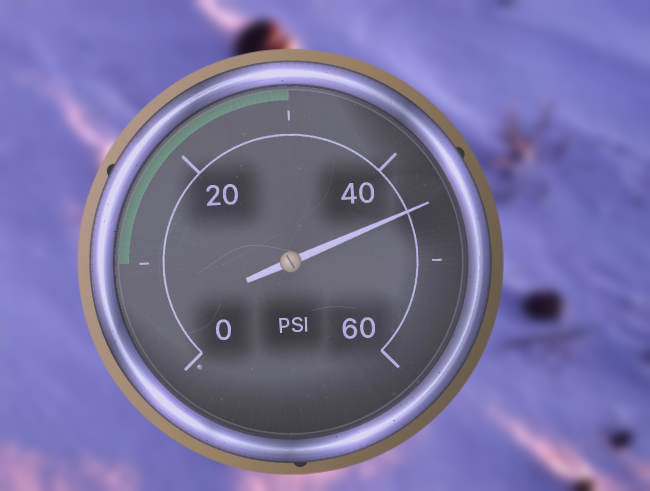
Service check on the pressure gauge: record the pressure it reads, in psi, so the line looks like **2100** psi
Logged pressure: **45** psi
